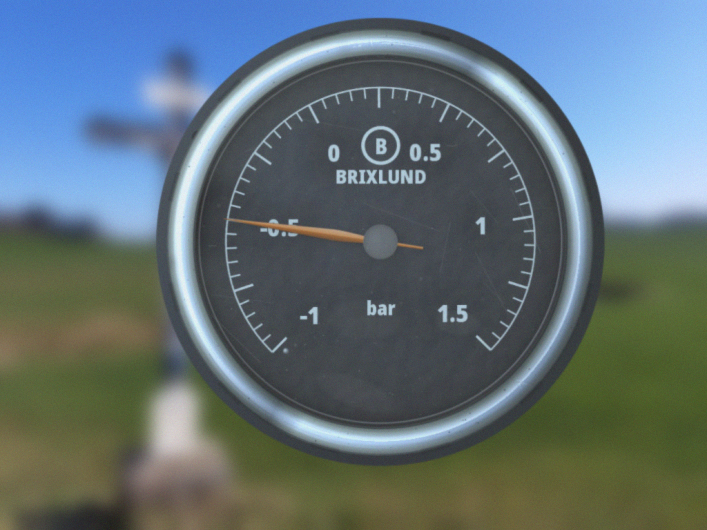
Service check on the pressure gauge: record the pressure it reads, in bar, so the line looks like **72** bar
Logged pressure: **-0.5** bar
